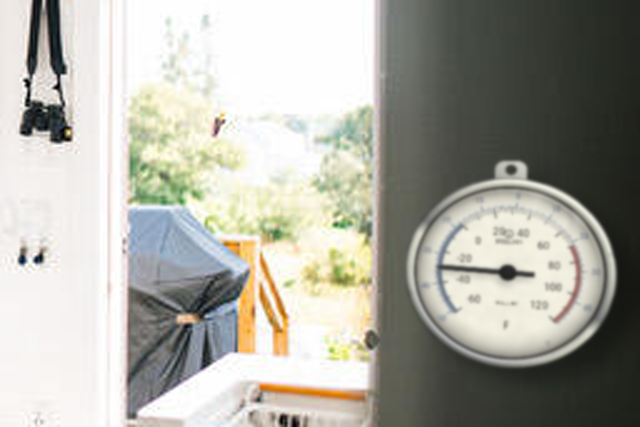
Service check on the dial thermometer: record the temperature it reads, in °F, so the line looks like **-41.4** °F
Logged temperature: **-30** °F
